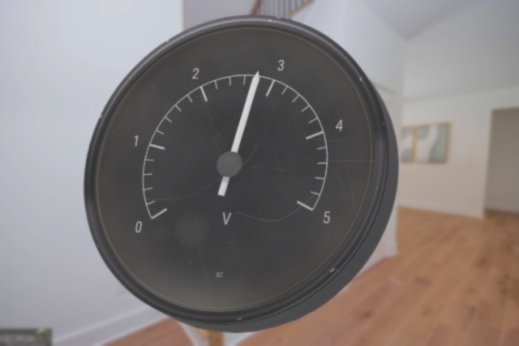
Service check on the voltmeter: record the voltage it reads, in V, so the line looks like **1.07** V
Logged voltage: **2.8** V
